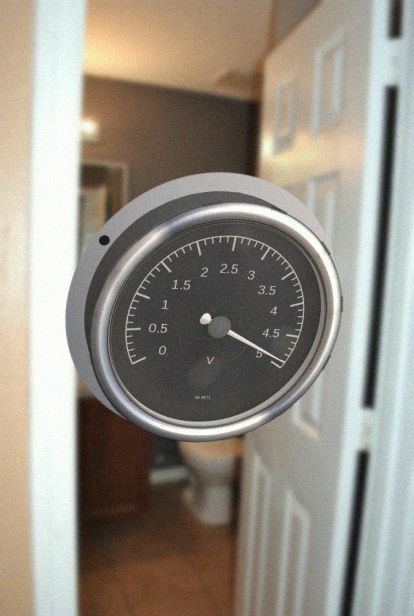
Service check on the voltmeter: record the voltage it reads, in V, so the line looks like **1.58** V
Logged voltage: **4.9** V
